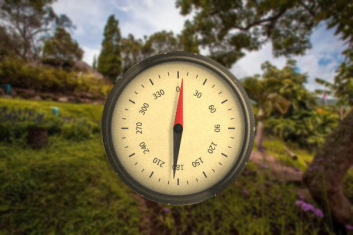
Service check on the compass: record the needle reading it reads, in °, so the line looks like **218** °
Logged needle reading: **5** °
